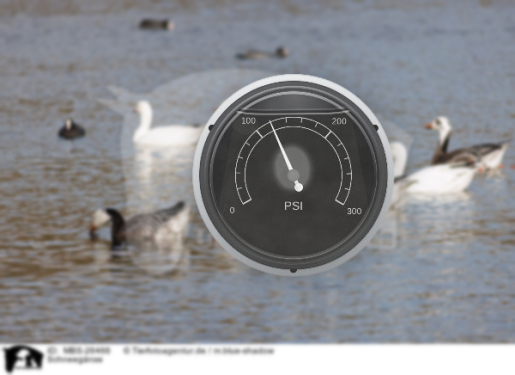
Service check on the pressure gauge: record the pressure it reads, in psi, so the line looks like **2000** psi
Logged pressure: **120** psi
